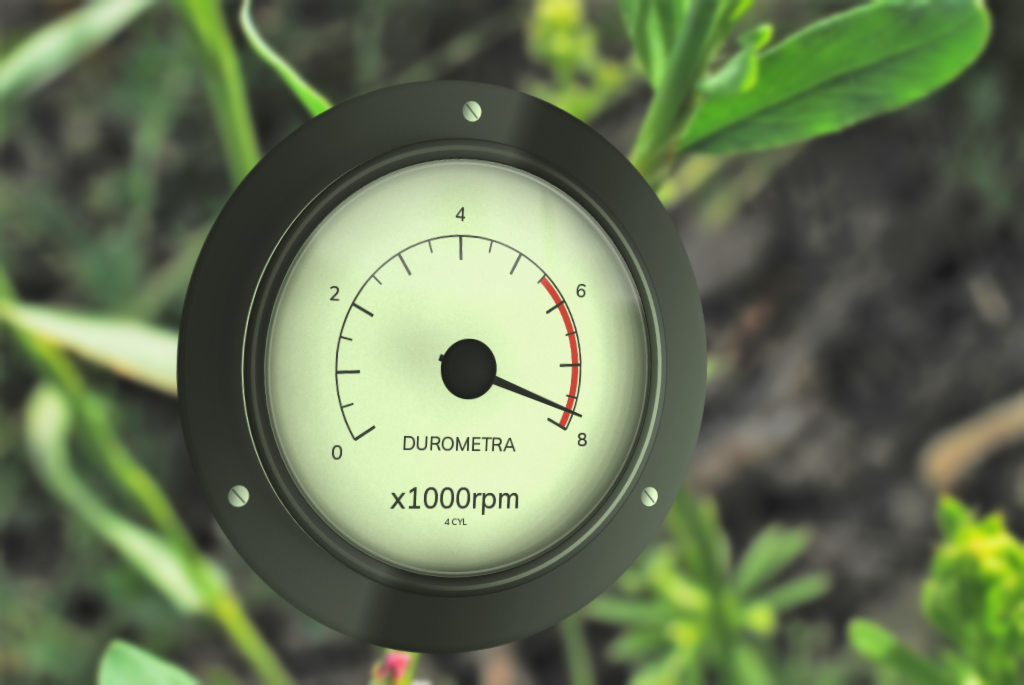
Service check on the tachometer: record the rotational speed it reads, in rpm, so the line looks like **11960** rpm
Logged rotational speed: **7750** rpm
